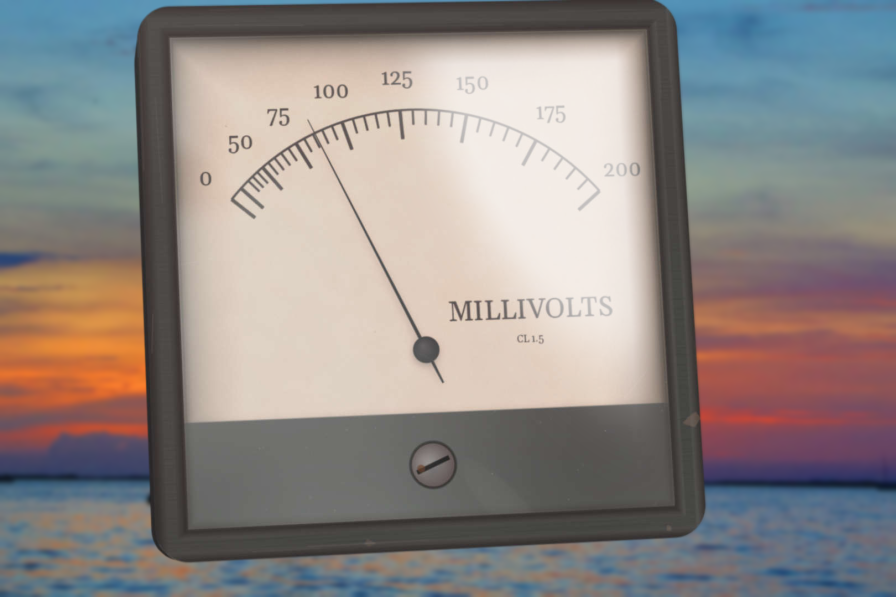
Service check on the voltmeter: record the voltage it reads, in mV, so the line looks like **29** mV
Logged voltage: **85** mV
